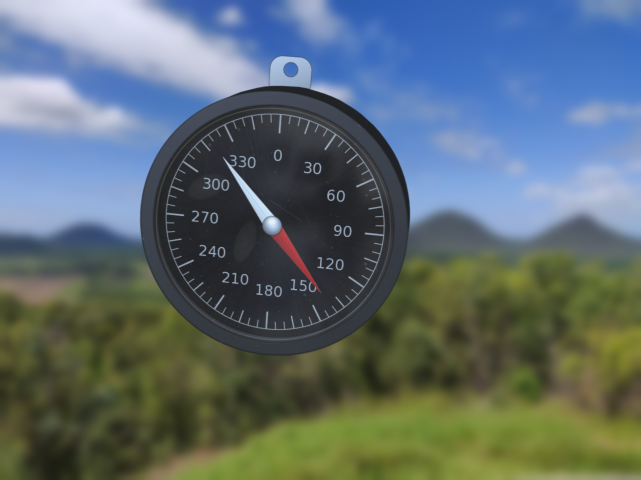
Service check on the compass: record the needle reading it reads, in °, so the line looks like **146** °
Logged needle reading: **140** °
